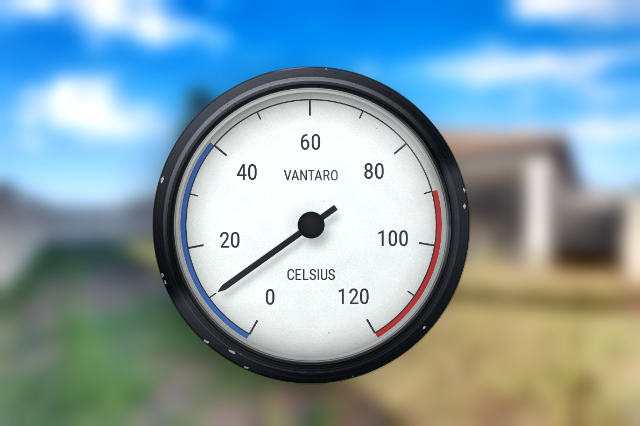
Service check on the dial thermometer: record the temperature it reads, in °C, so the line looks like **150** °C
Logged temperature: **10** °C
